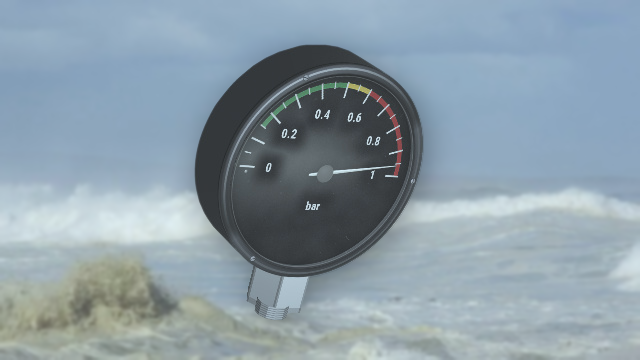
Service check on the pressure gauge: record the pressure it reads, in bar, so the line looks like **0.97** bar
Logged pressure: **0.95** bar
